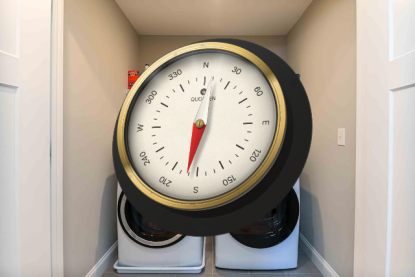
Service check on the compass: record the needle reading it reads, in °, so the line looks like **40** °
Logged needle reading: **190** °
